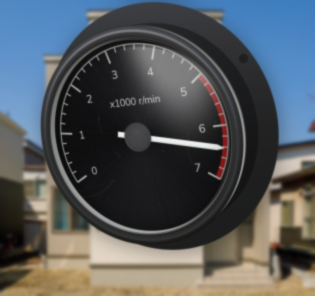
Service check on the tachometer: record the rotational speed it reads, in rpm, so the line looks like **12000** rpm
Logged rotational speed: **6400** rpm
